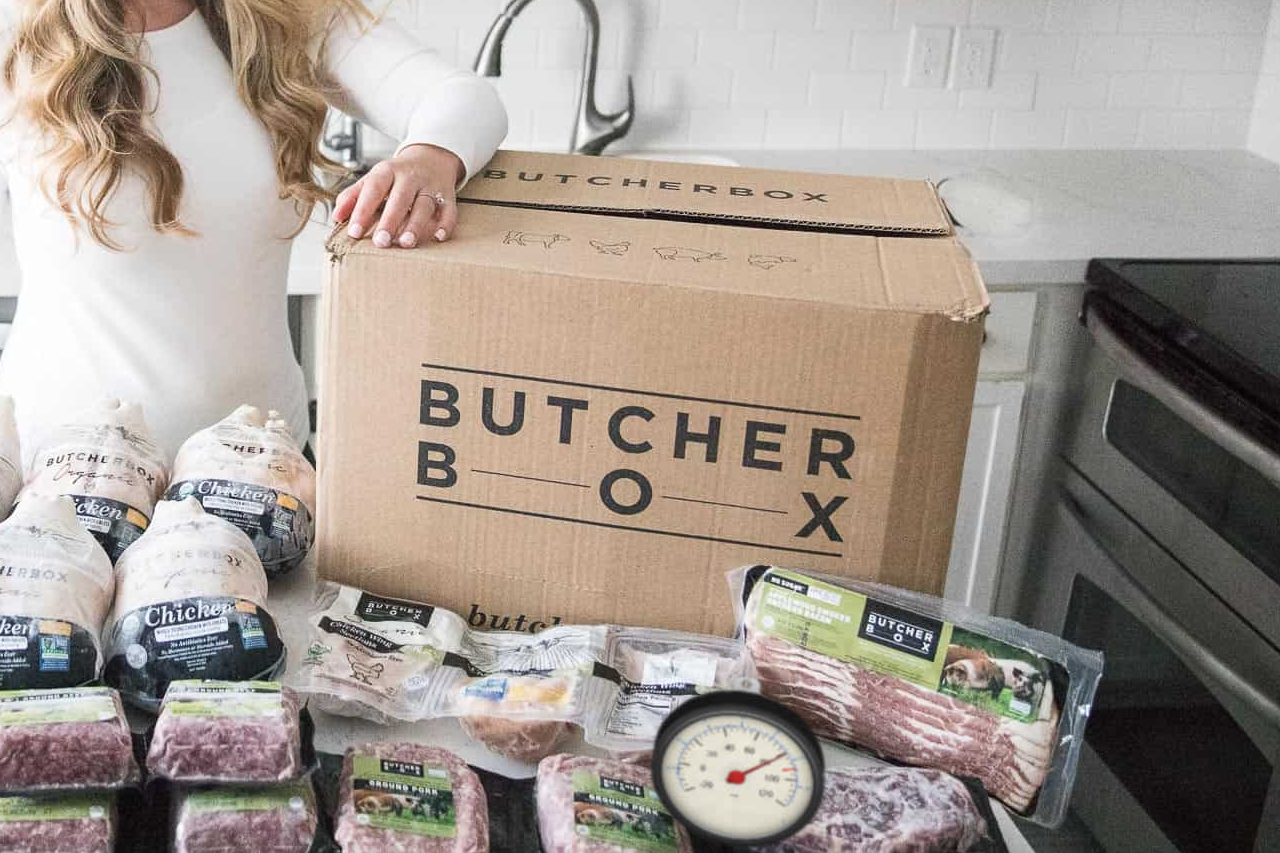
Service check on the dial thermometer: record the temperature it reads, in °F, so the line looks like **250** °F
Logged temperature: **80** °F
